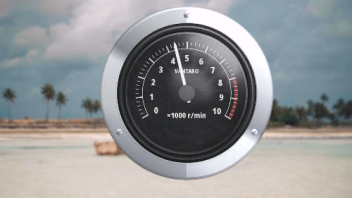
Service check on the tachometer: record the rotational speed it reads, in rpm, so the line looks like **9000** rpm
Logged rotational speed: **4400** rpm
